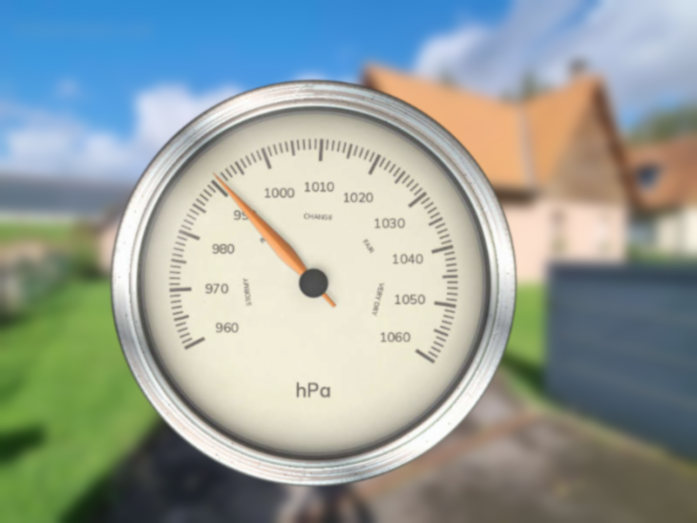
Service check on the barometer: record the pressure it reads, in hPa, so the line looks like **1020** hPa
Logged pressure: **991** hPa
